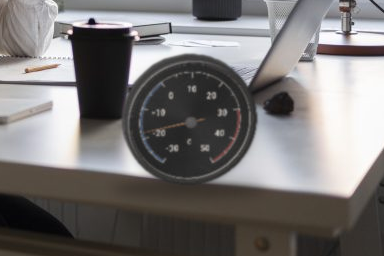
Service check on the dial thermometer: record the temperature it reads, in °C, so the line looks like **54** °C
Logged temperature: **-17.5** °C
